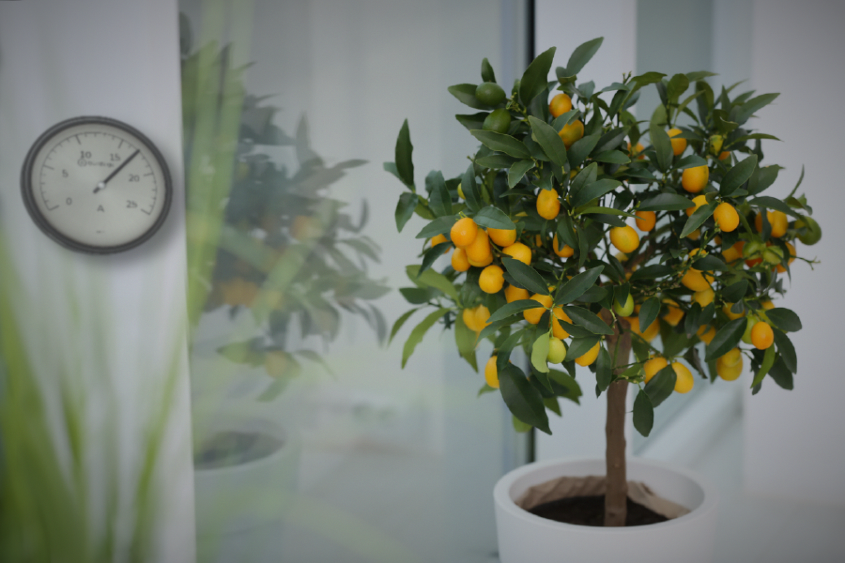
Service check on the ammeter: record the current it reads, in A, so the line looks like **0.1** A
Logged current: **17** A
